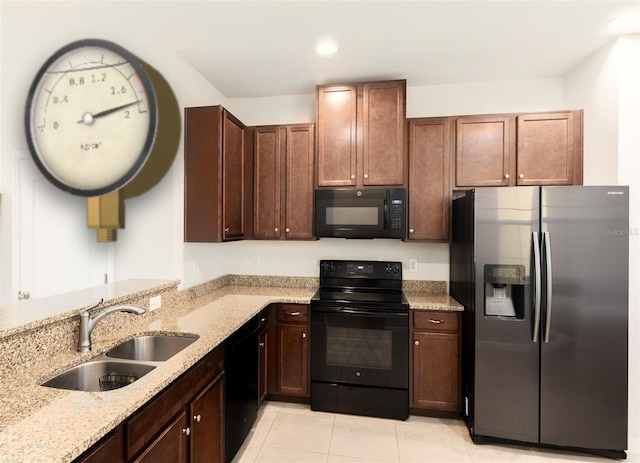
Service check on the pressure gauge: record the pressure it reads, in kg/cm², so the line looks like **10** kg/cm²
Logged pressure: **1.9** kg/cm²
